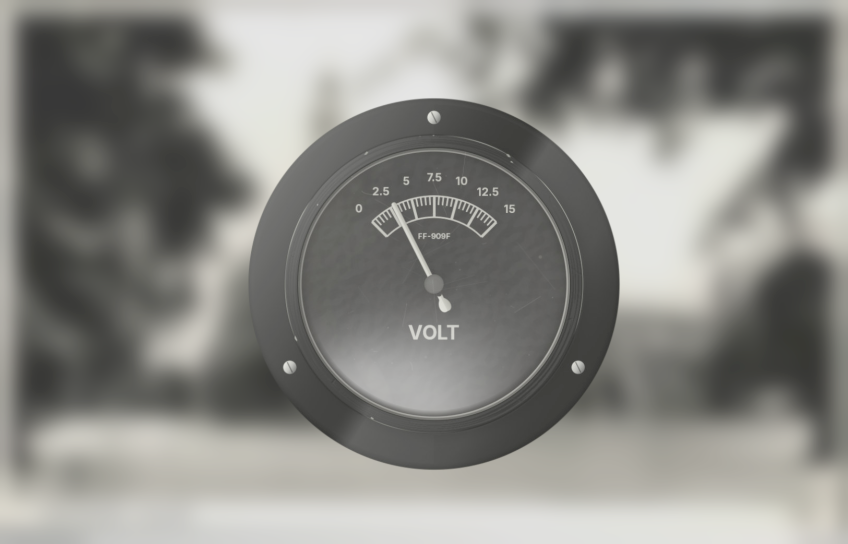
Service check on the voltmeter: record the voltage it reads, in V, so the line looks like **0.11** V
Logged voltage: **3** V
